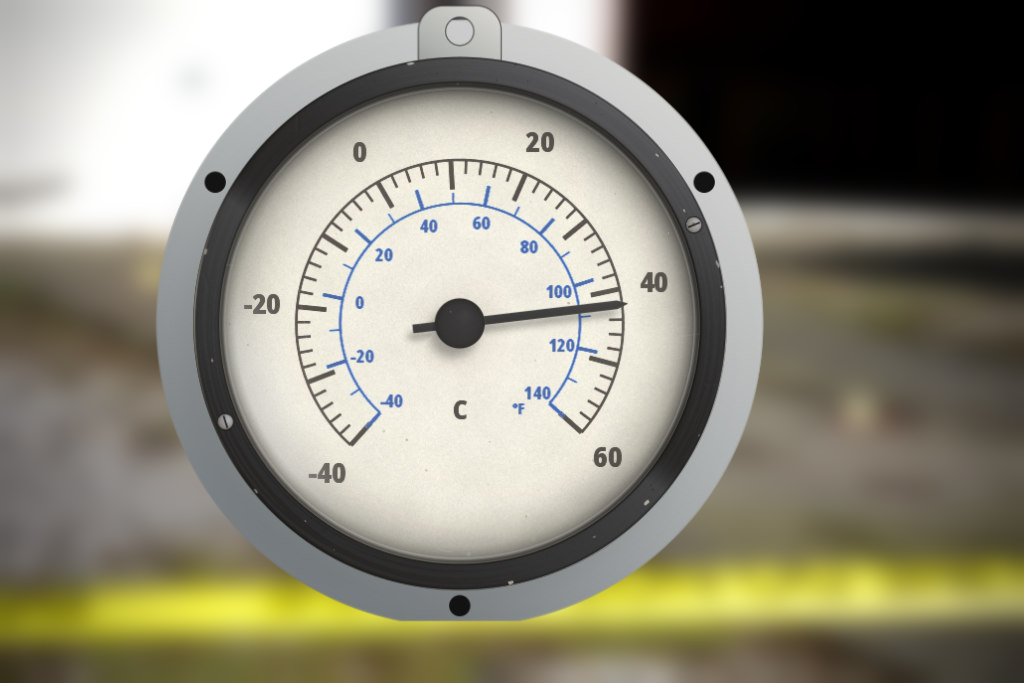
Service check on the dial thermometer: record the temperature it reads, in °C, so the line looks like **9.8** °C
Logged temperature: **42** °C
